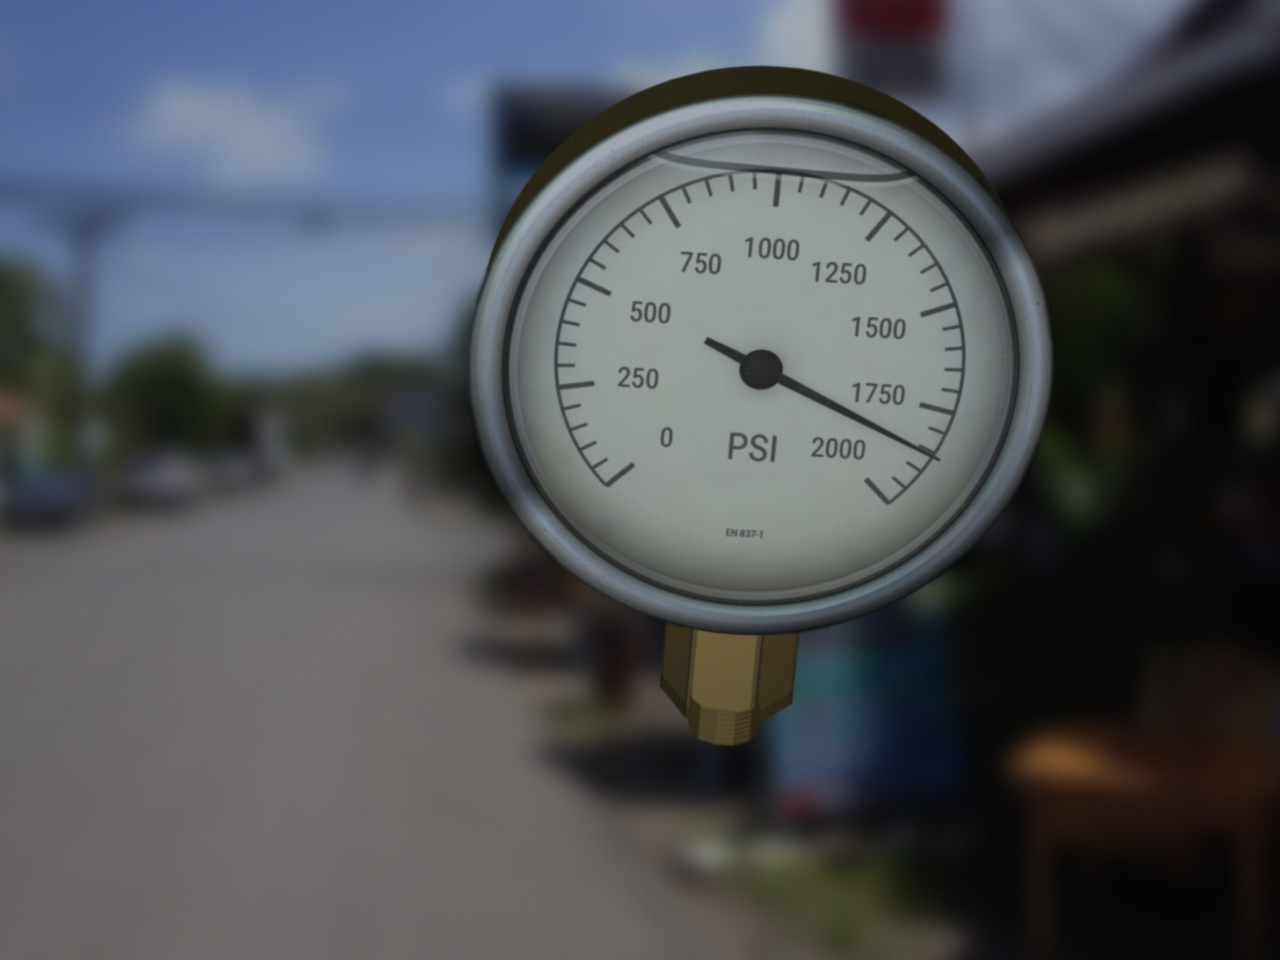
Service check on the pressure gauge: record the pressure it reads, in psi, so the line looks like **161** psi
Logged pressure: **1850** psi
